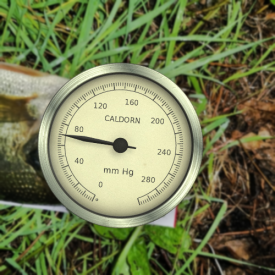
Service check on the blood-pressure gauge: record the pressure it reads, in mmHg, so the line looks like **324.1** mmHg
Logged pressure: **70** mmHg
